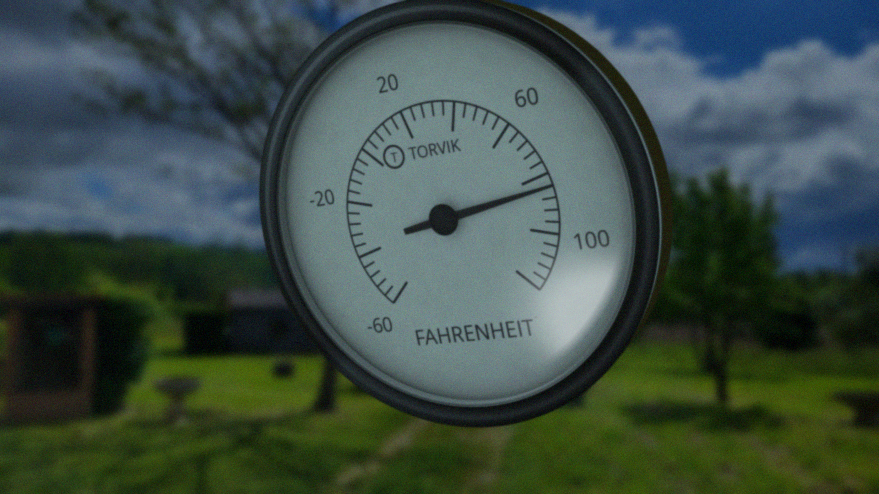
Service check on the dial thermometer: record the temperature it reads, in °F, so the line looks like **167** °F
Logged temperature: **84** °F
